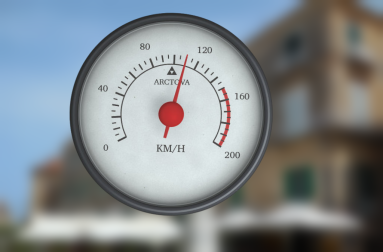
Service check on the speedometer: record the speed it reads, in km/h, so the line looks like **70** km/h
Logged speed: **110** km/h
